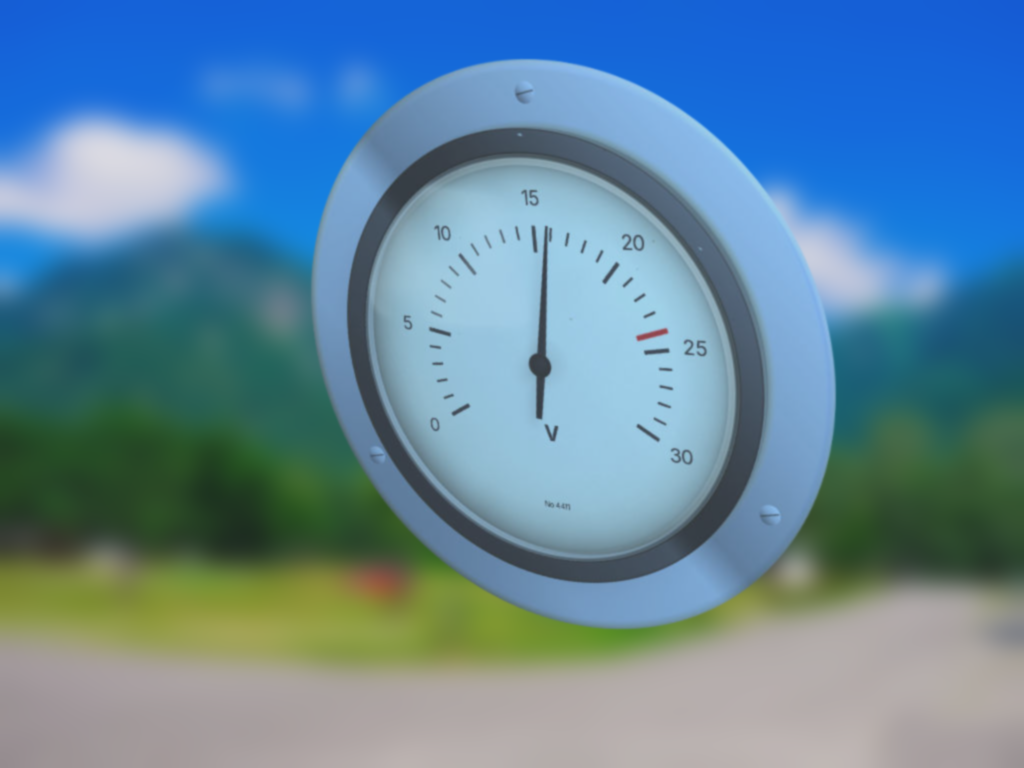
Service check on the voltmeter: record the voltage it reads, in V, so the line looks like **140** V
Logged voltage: **16** V
